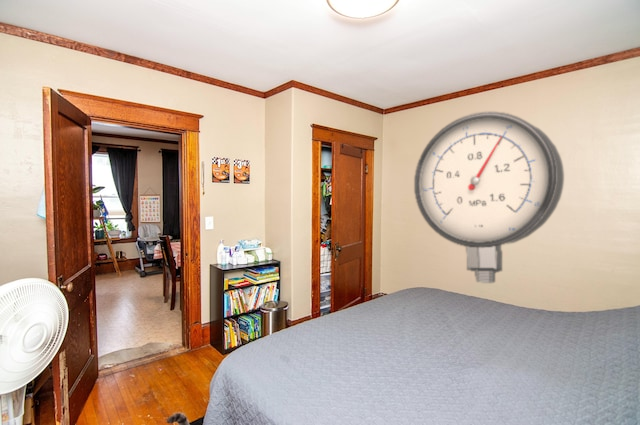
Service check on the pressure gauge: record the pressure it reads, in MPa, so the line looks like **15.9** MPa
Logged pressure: **1** MPa
